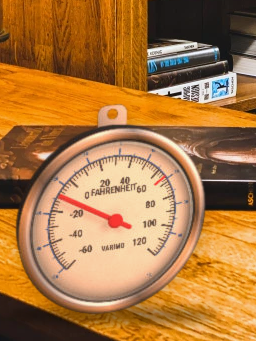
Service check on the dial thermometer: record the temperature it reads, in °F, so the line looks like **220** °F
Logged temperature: **-10** °F
